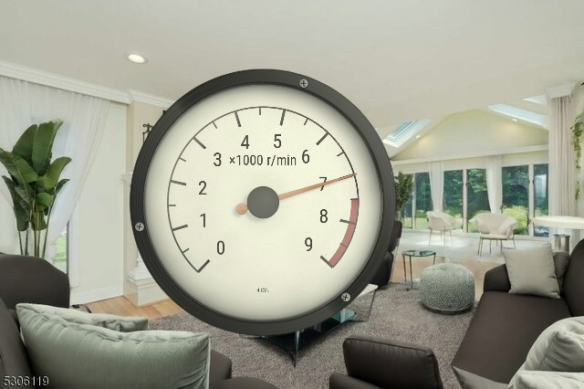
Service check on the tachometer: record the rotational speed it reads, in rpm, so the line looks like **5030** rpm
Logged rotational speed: **7000** rpm
